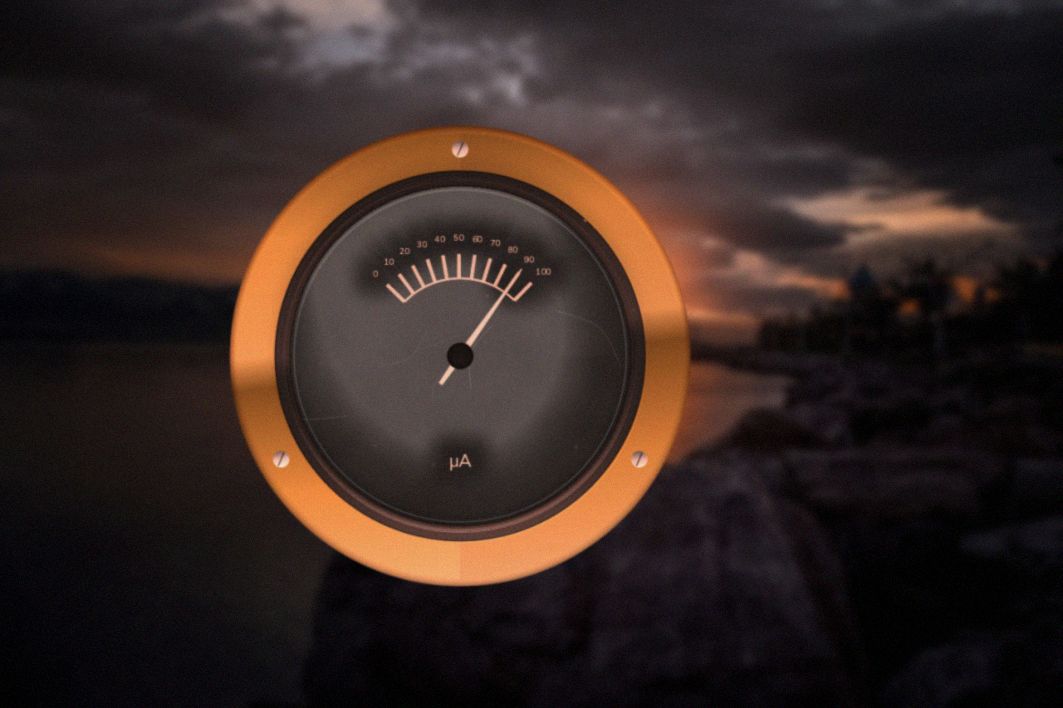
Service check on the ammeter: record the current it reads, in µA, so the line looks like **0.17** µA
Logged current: **90** µA
